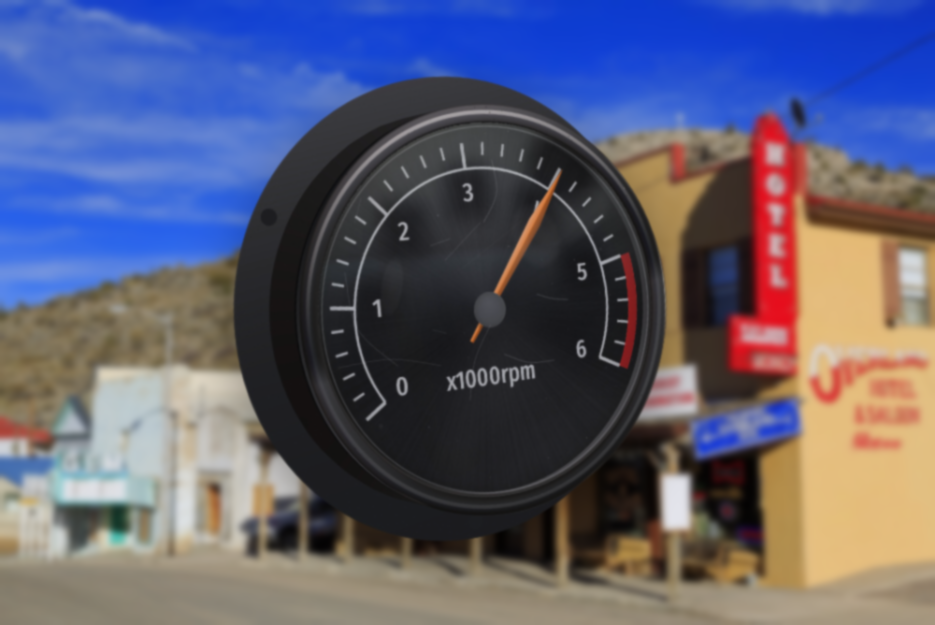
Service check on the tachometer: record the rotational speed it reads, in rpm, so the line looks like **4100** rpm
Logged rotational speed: **4000** rpm
